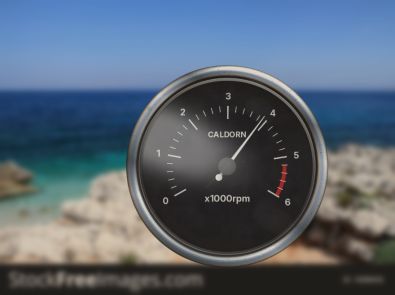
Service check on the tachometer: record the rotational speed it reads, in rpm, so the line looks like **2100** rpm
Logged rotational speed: **3900** rpm
